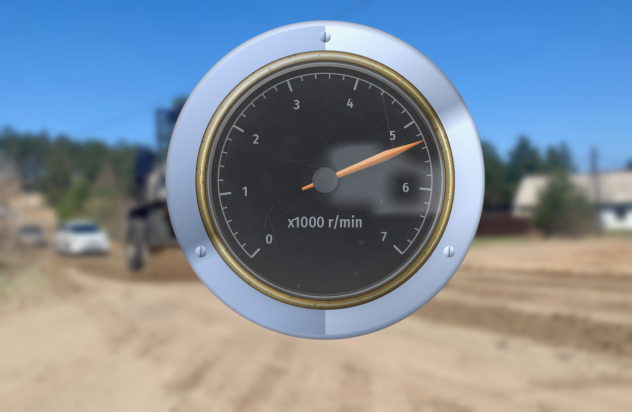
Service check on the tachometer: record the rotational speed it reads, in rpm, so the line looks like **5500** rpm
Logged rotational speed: **5300** rpm
